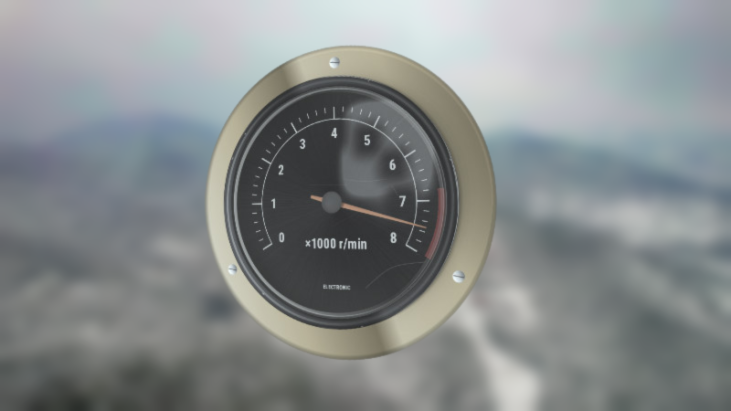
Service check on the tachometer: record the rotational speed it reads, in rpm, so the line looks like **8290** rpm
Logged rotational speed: **7500** rpm
